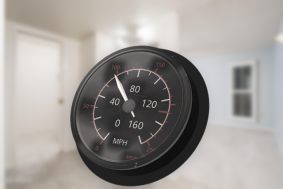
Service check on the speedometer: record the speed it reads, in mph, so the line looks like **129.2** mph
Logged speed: **60** mph
